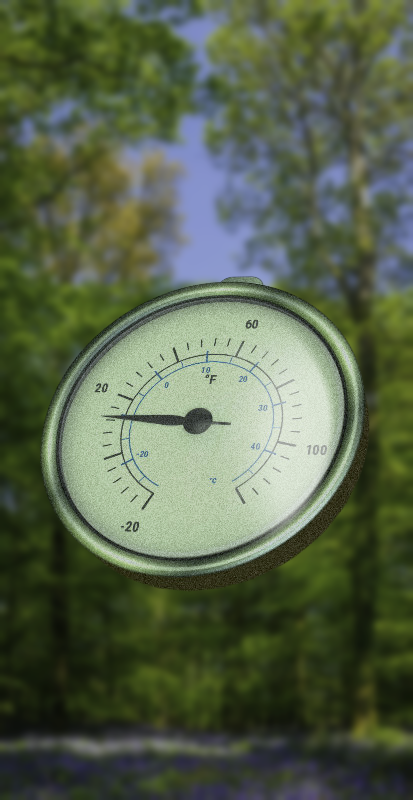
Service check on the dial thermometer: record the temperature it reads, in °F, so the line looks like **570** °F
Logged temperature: **12** °F
